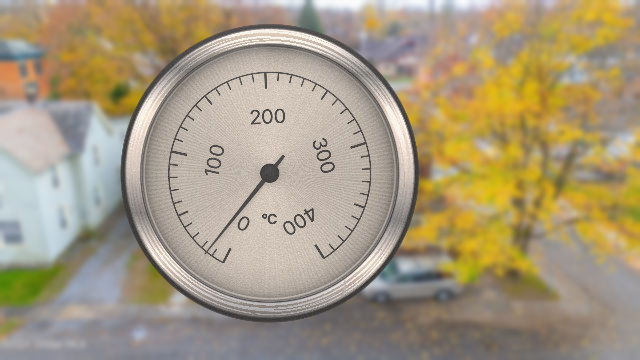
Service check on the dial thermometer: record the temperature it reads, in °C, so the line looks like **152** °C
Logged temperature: **15** °C
